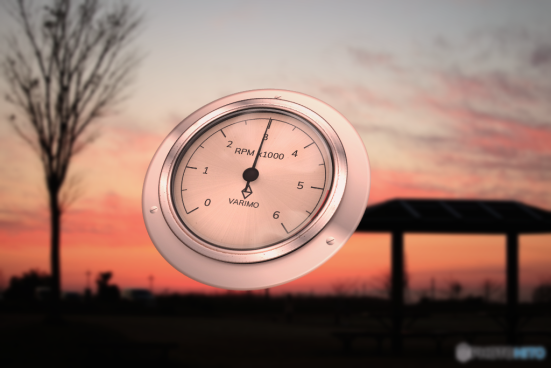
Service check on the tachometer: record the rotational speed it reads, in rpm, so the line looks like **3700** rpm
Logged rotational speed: **3000** rpm
